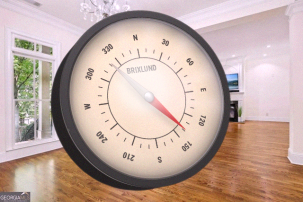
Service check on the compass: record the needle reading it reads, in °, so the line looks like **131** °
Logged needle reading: **140** °
